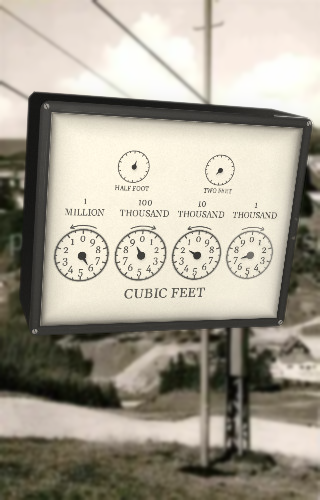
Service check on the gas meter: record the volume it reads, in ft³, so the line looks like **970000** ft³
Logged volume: **591700** ft³
